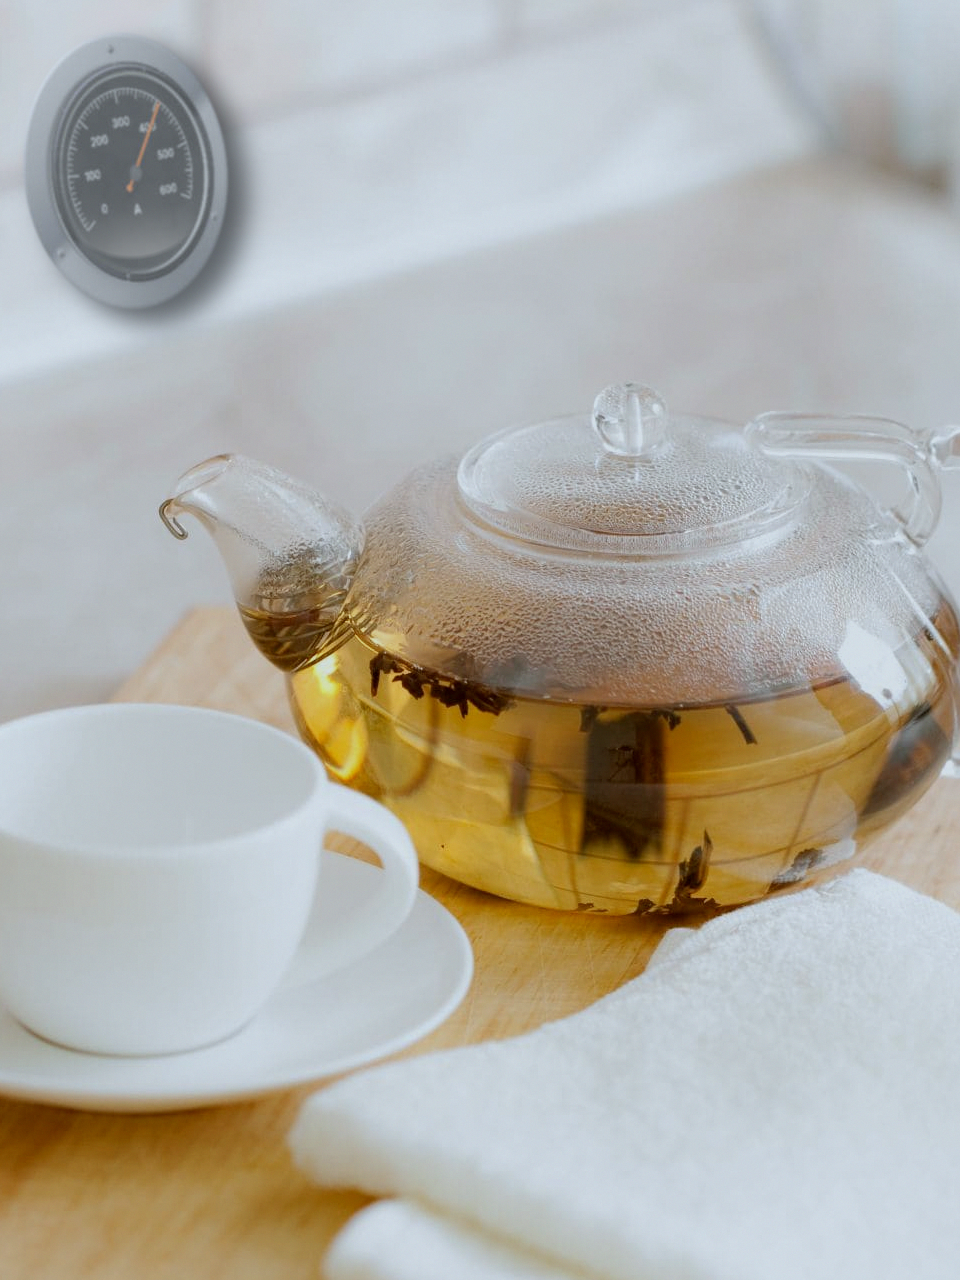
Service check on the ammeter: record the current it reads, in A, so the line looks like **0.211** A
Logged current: **400** A
